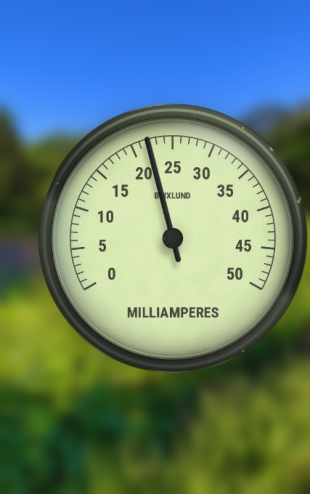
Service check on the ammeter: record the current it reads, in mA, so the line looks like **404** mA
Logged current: **22** mA
